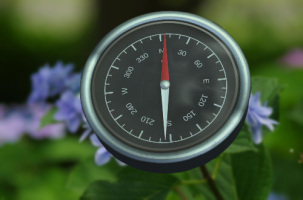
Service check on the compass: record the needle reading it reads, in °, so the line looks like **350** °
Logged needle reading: **5** °
